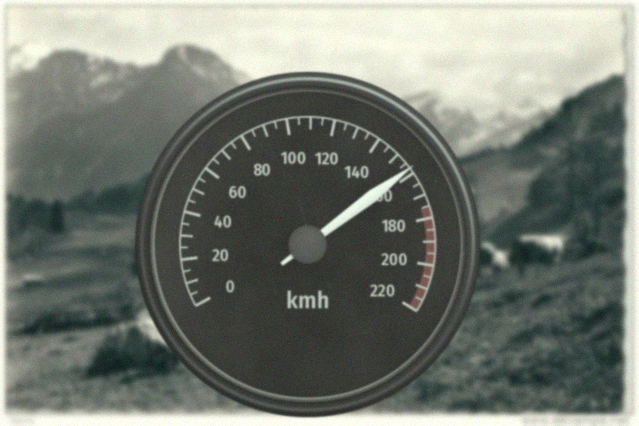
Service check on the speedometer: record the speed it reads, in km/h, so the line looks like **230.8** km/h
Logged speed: **157.5** km/h
